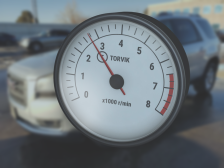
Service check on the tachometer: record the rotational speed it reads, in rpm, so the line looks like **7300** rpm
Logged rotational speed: **2750** rpm
